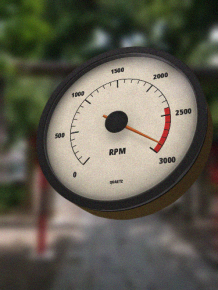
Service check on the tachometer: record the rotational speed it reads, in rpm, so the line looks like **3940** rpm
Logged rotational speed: **2900** rpm
